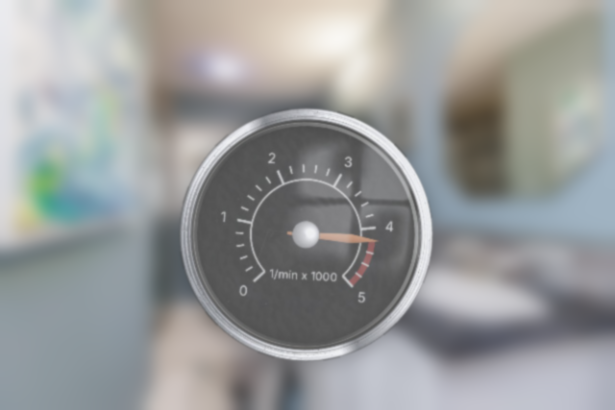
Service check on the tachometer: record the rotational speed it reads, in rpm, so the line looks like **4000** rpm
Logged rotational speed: **4200** rpm
